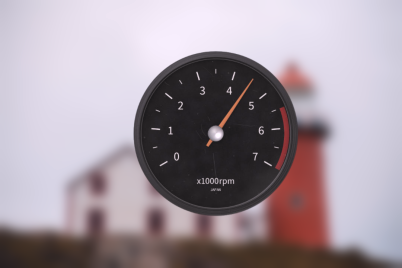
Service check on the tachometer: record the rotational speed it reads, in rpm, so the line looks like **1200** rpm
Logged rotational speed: **4500** rpm
